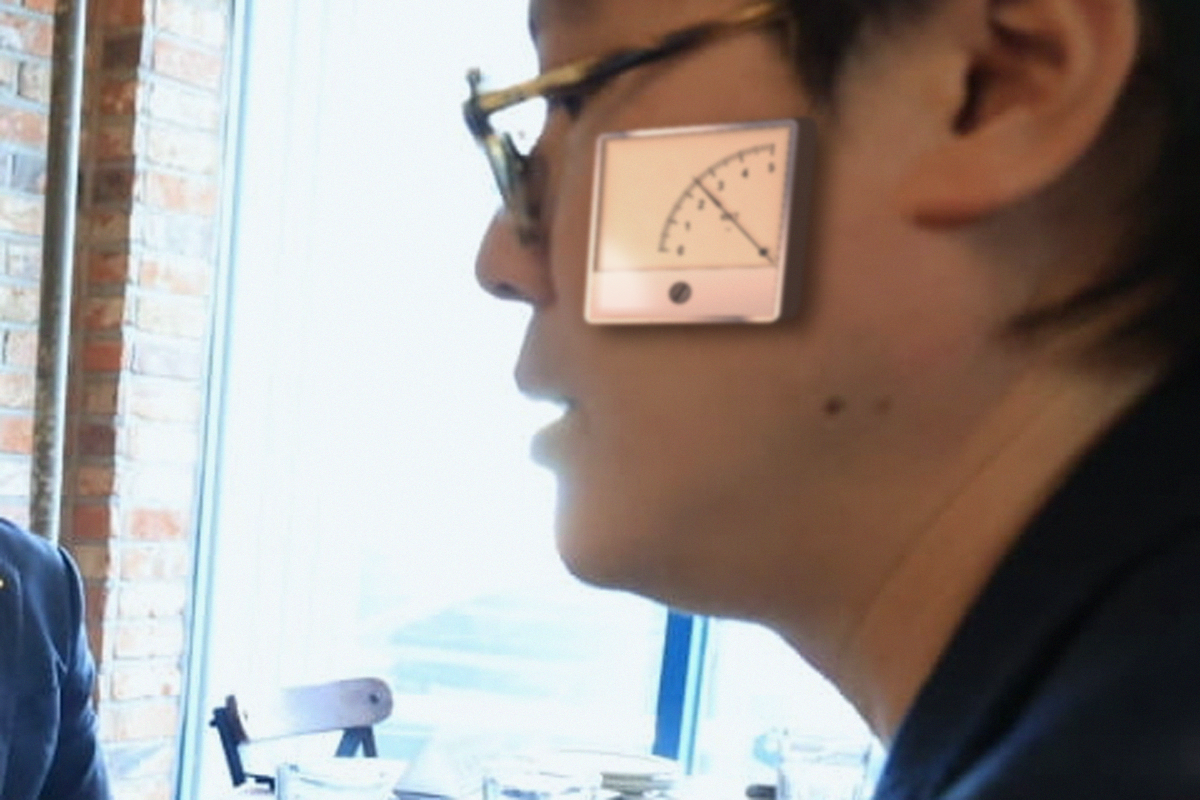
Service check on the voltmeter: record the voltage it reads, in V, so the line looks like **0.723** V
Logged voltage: **2.5** V
